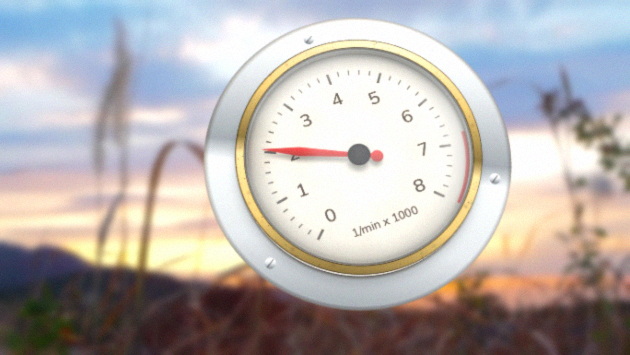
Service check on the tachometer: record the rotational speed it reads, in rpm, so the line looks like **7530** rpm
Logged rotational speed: **2000** rpm
